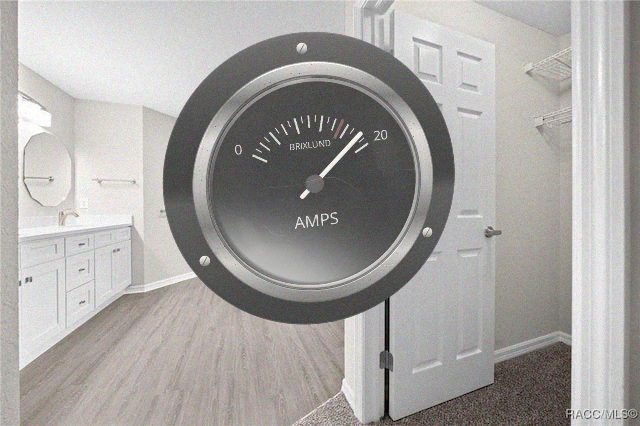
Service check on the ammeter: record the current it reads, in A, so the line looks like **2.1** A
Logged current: **18** A
